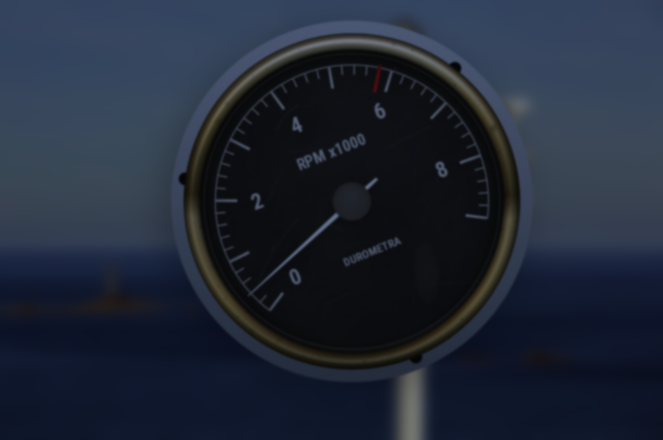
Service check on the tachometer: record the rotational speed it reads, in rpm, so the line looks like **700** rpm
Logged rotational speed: **400** rpm
